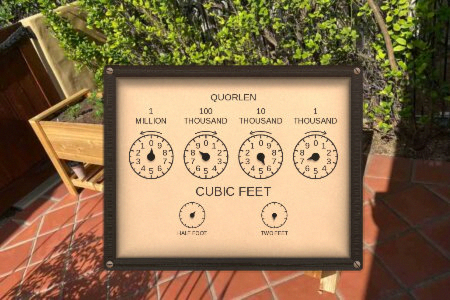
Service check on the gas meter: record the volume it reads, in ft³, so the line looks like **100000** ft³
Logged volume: **985700** ft³
